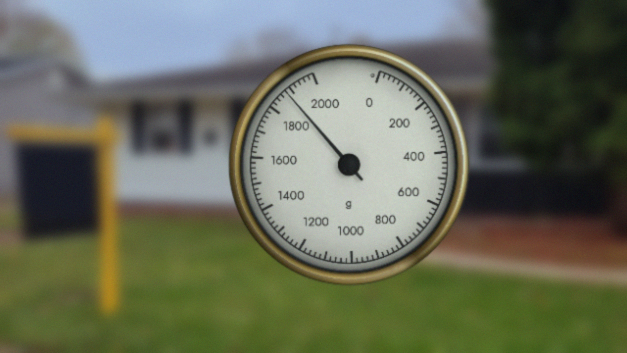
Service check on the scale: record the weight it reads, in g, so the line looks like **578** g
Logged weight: **1880** g
